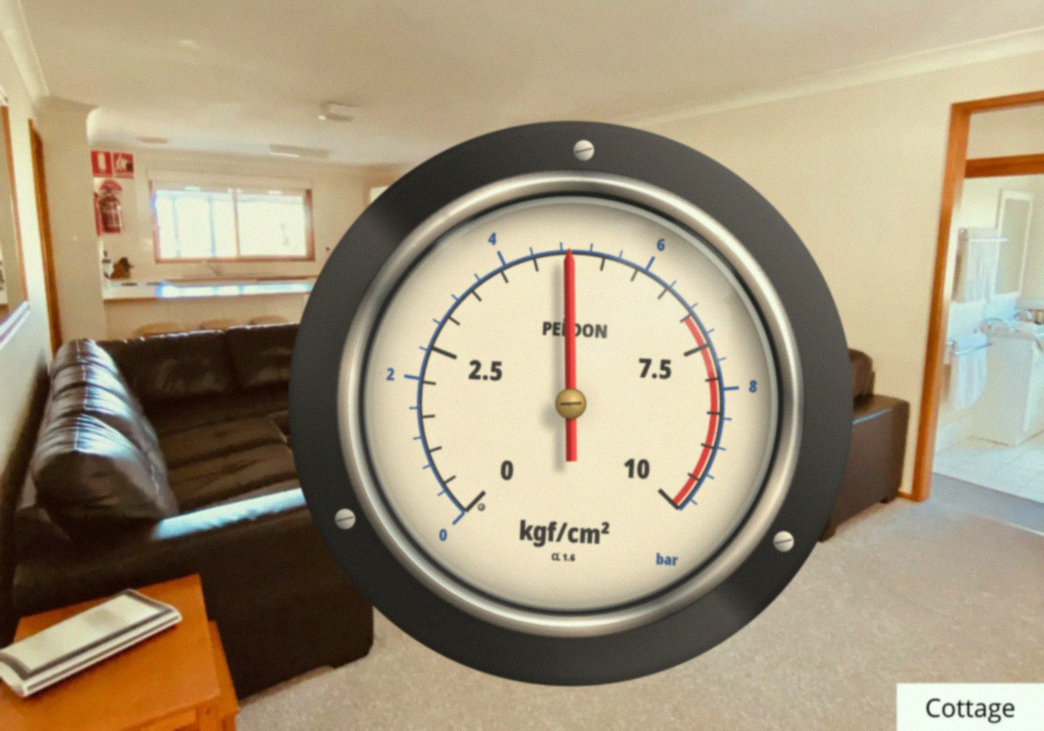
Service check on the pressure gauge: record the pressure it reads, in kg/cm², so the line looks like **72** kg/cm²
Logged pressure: **5** kg/cm²
